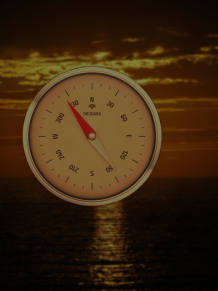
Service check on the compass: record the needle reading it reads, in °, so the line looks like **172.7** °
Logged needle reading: **325** °
